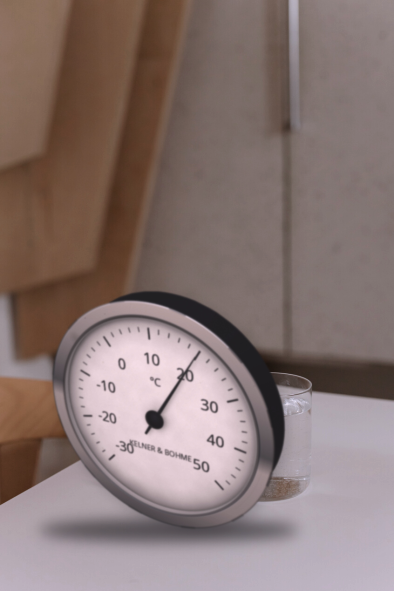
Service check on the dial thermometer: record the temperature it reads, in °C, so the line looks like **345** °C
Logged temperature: **20** °C
